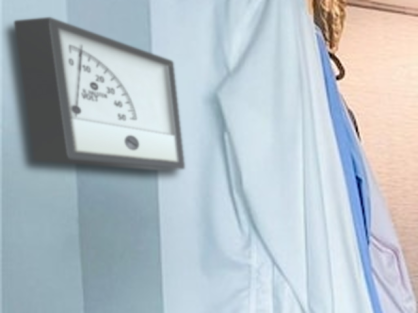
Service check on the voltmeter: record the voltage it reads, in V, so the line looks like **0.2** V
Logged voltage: **5** V
